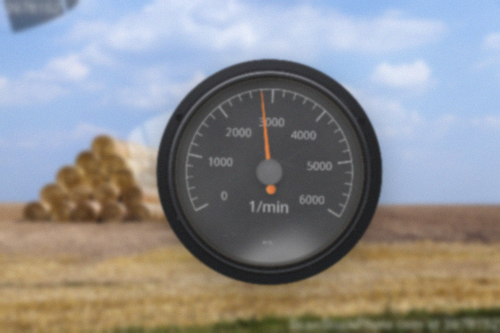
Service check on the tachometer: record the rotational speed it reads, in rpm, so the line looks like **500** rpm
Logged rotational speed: **2800** rpm
